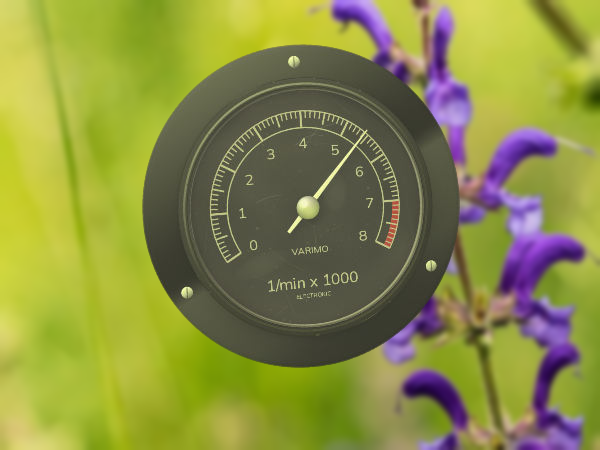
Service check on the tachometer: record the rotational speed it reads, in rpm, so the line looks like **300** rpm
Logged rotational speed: **5400** rpm
